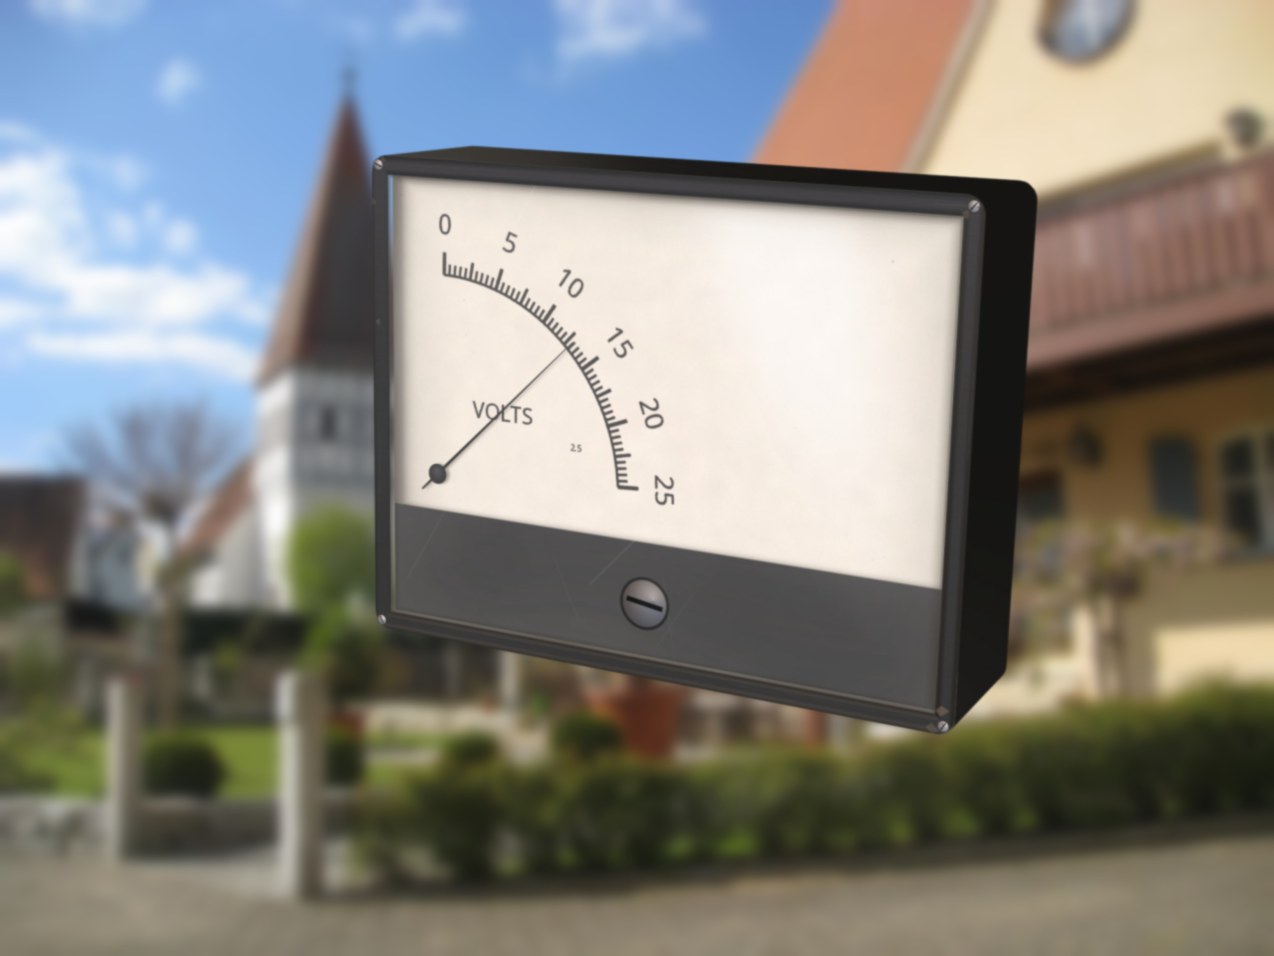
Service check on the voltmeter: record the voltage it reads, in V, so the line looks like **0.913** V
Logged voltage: **13** V
